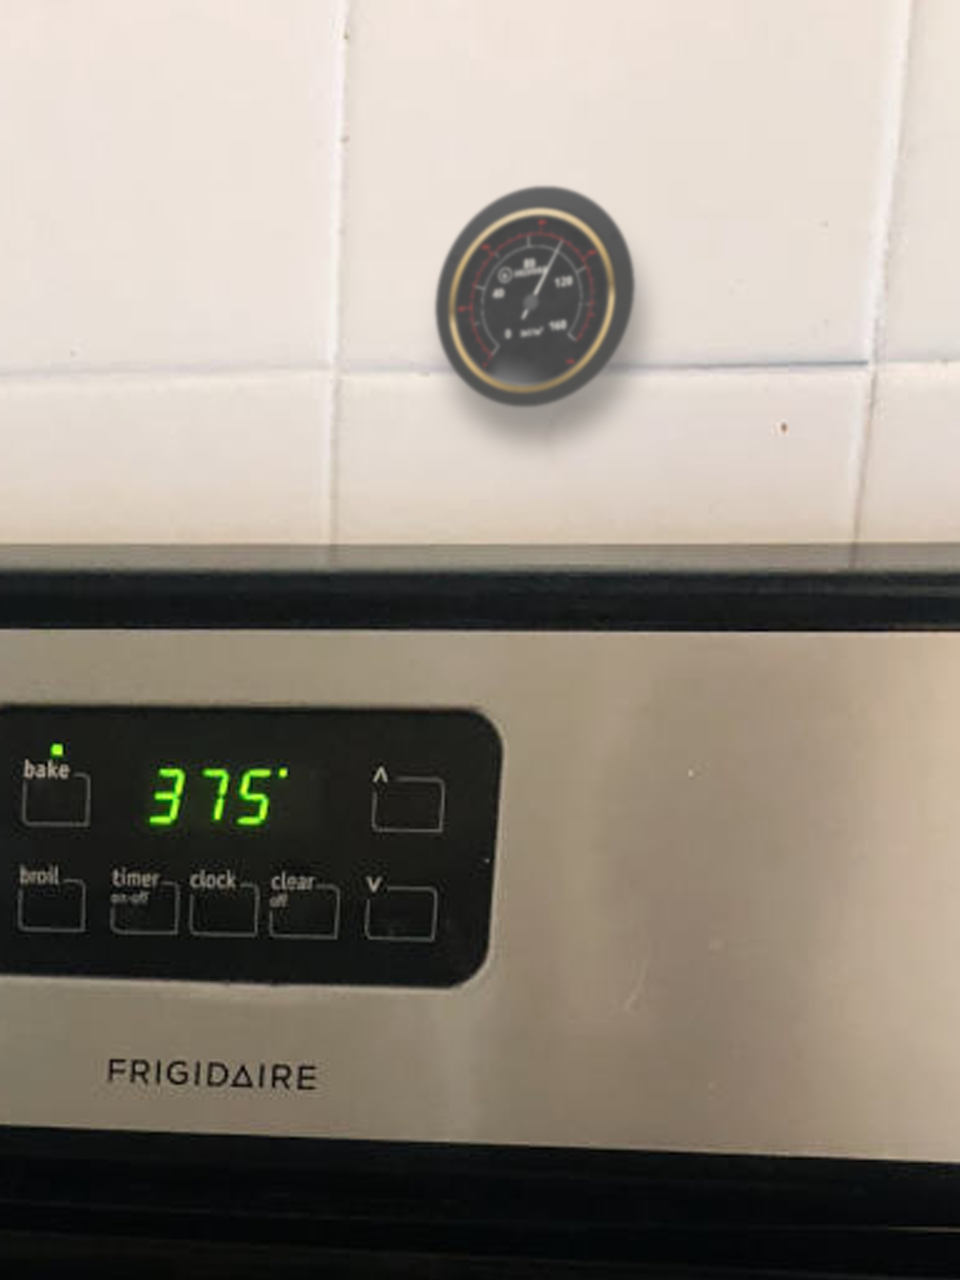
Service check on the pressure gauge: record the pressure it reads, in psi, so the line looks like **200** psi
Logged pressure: **100** psi
